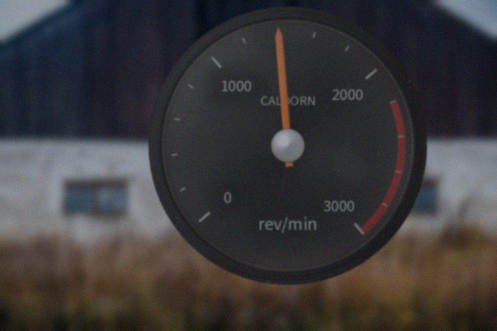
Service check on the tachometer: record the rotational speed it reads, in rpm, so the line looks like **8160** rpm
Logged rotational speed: **1400** rpm
